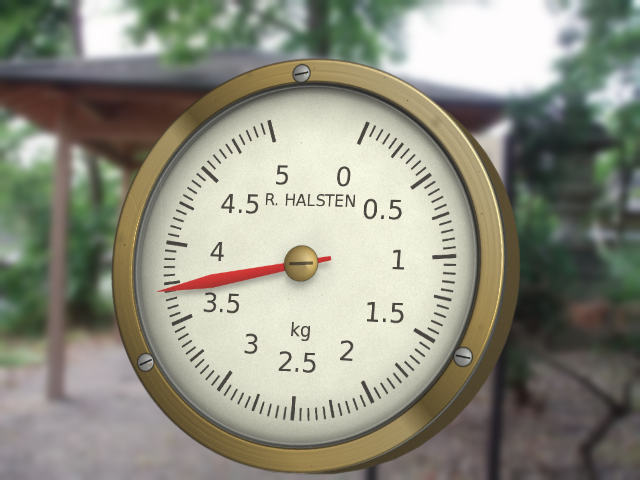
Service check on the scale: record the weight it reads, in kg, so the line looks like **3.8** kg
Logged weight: **3.7** kg
